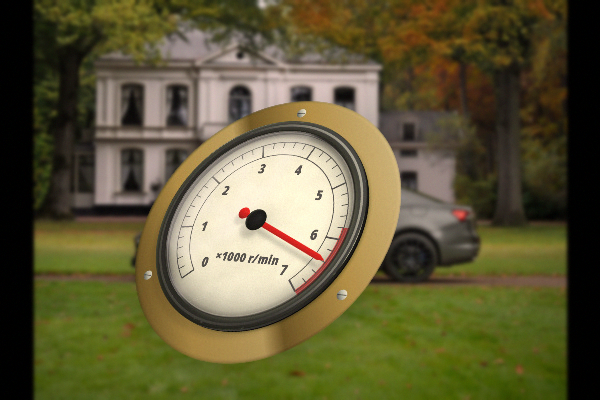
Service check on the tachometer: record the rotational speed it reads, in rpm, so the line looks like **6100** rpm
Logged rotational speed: **6400** rpm
